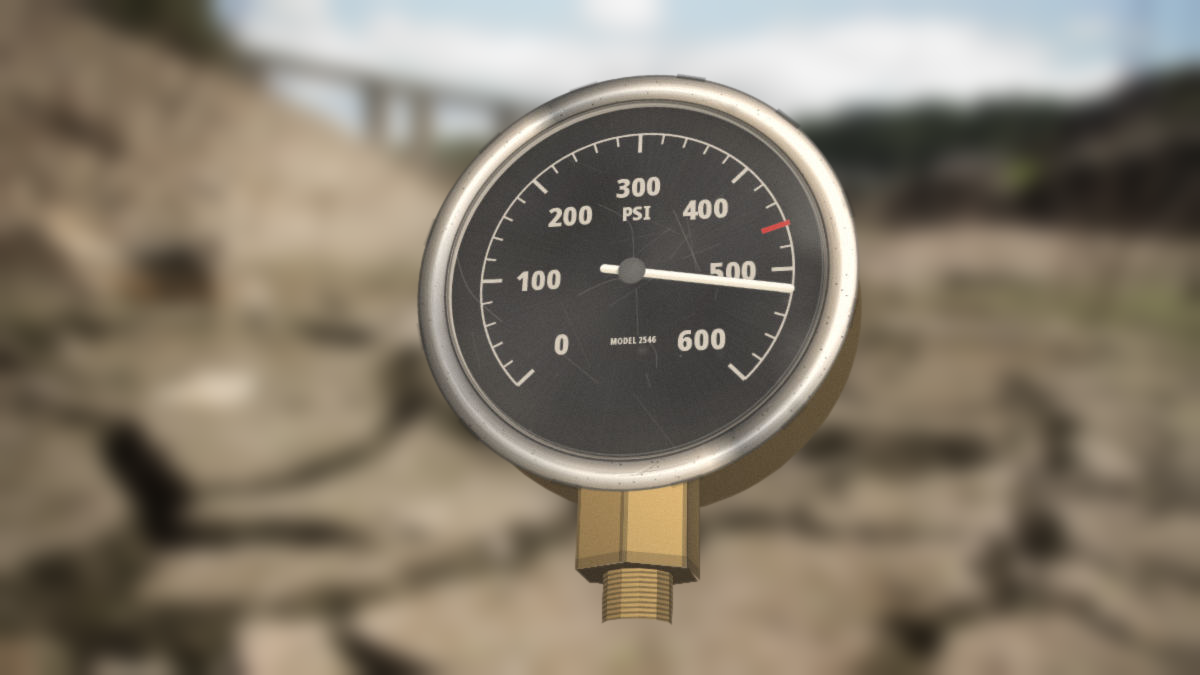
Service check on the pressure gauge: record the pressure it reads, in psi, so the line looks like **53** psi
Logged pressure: **520** psi
